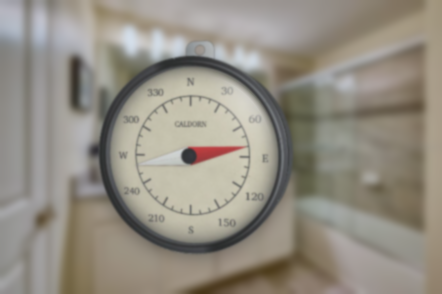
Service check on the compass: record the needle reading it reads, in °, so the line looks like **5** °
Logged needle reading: **80** °
